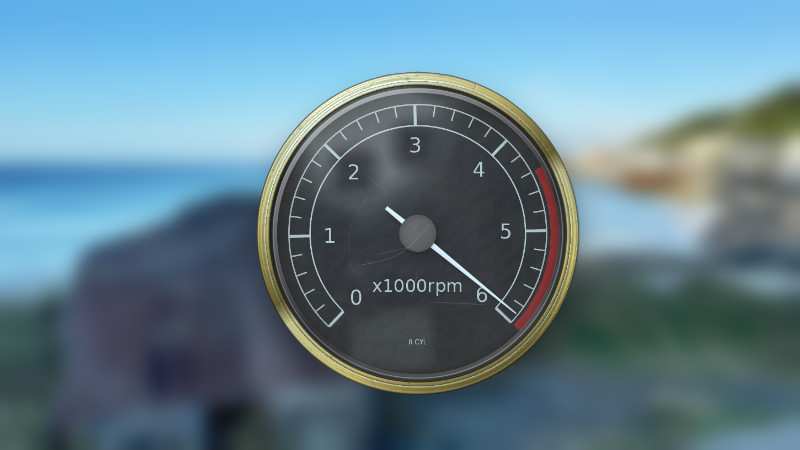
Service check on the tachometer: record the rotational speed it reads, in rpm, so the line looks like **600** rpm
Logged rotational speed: **5900** rpm
